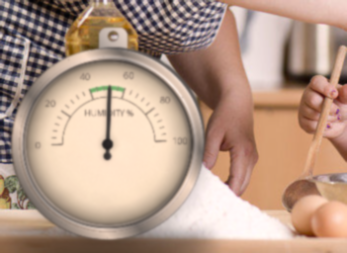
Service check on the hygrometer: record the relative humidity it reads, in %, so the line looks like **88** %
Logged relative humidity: **52** %
